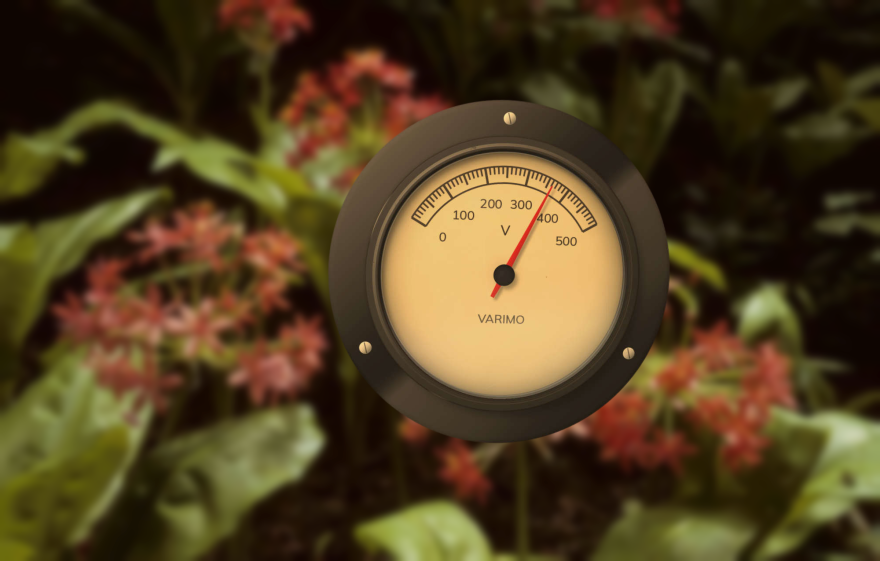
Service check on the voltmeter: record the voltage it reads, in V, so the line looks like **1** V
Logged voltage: **360** V
